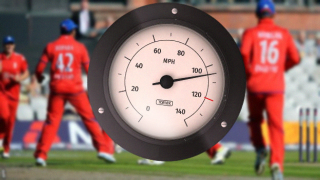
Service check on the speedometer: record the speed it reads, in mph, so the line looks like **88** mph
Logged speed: **105** mph
